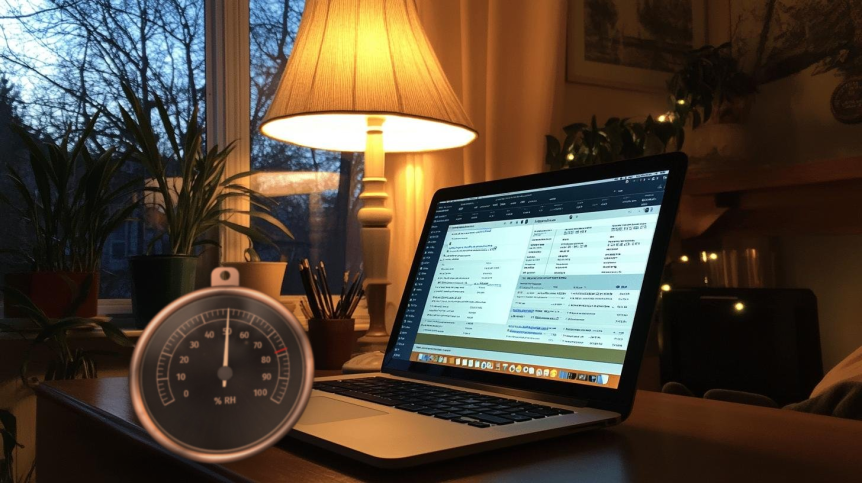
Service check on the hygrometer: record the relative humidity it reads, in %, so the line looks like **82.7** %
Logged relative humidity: **50** %
